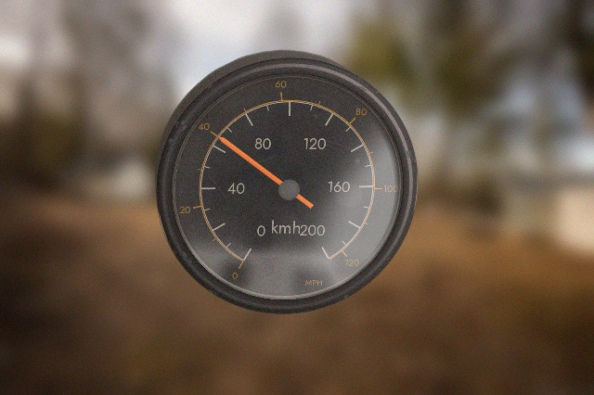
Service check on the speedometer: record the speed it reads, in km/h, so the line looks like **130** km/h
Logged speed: **65** km/h
